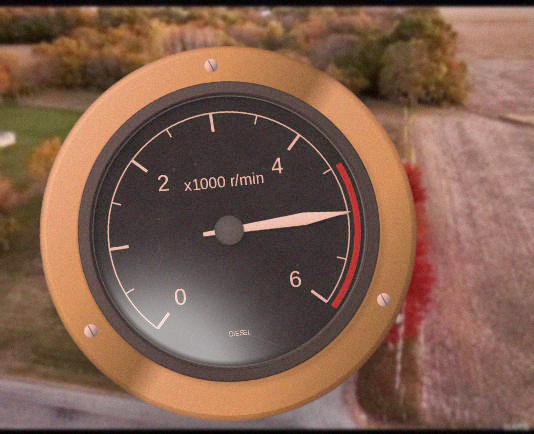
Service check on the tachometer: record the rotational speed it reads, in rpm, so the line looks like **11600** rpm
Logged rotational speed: **5000** rpm
